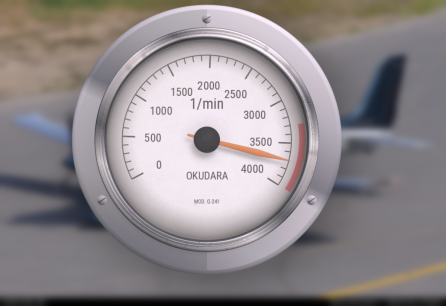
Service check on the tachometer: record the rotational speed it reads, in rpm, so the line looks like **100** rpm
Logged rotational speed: **3700** rpm
